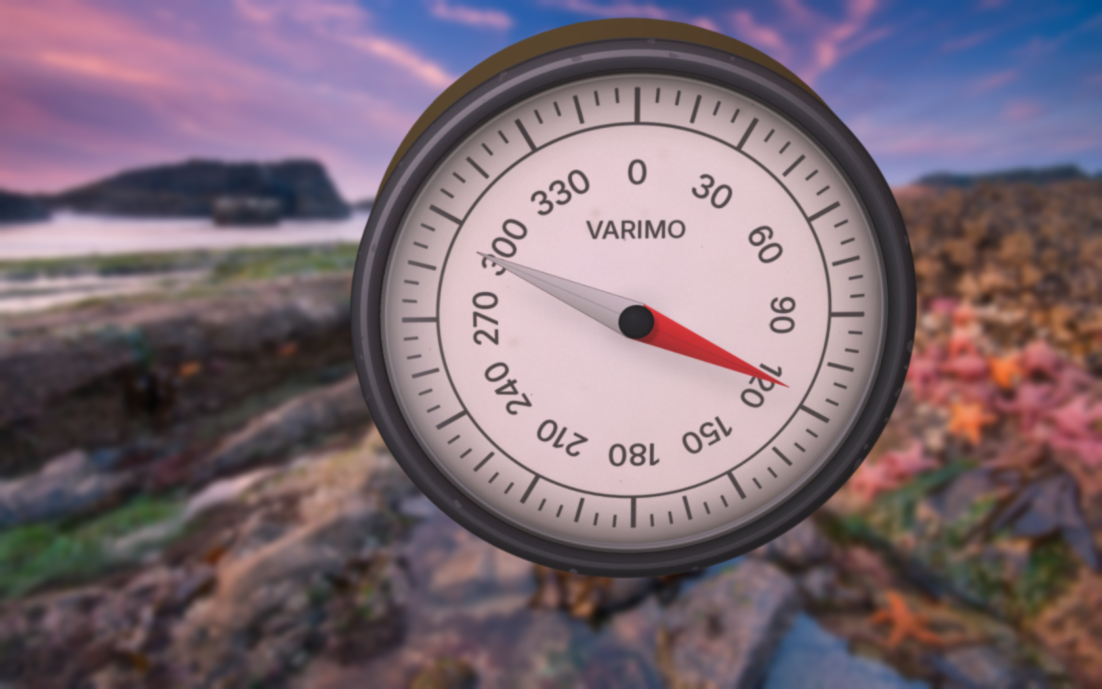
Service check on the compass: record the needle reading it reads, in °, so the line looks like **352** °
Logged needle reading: **115** °
